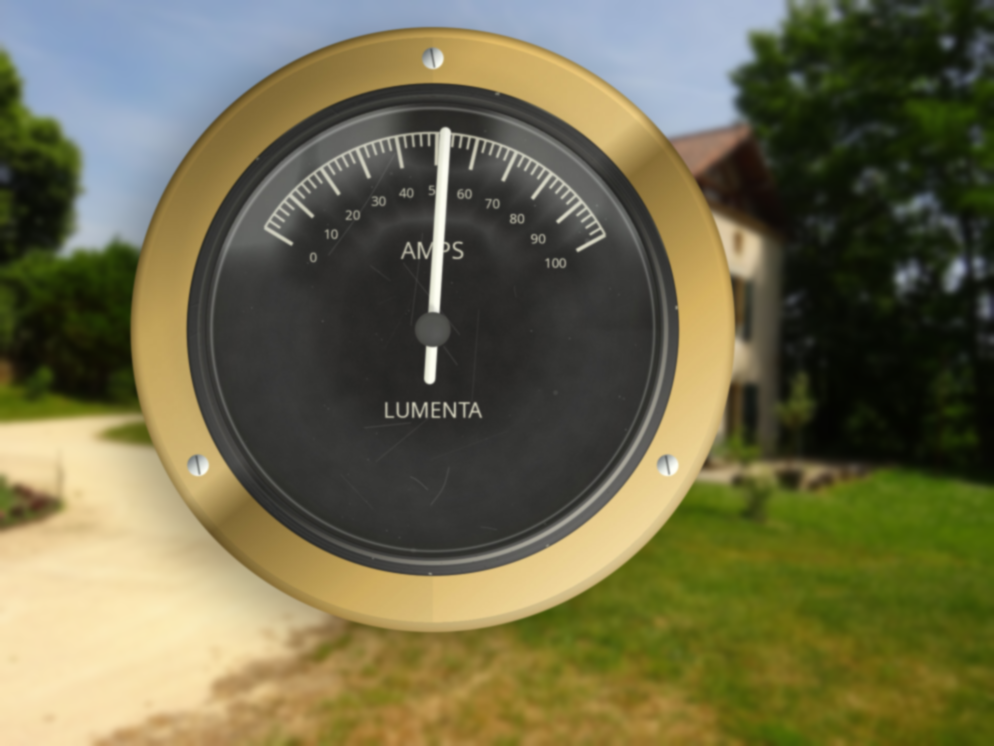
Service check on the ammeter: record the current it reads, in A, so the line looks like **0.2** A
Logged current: **52** A
